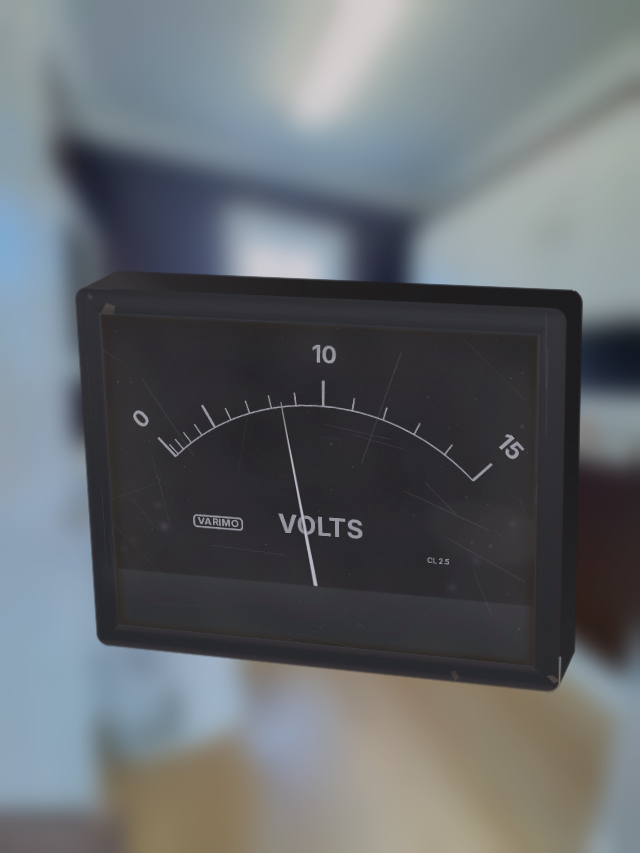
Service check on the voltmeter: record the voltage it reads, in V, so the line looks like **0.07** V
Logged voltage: **8.5** V
